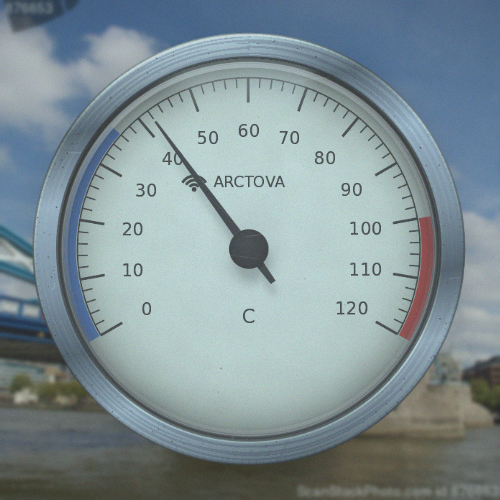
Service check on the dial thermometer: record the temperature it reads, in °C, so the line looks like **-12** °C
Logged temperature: **42** °C
